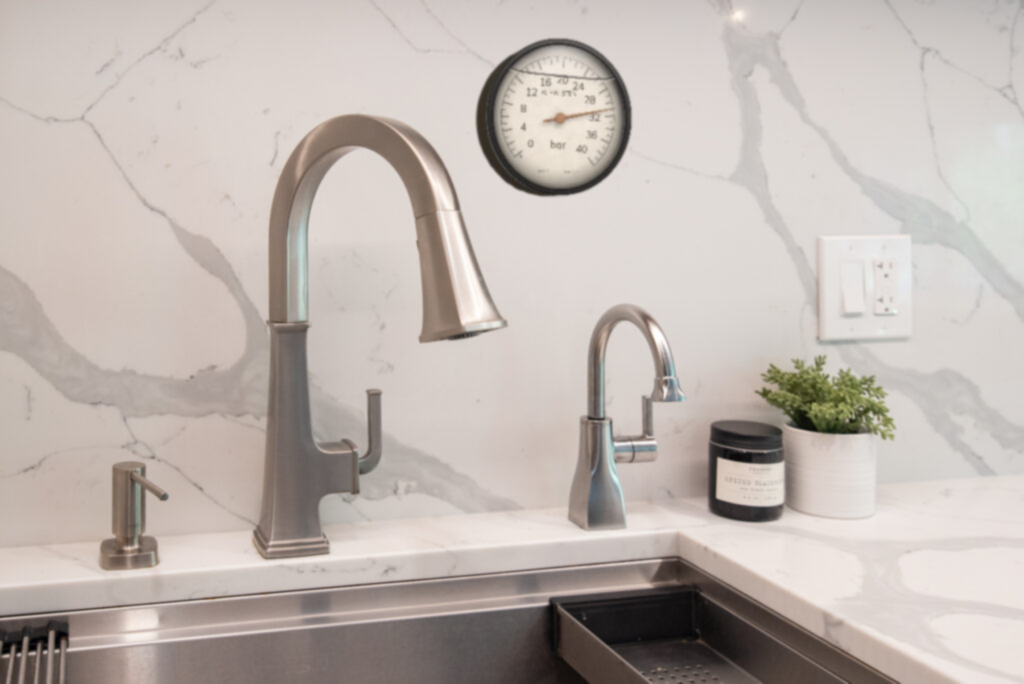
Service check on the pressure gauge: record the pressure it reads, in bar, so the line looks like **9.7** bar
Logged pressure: **31** bar
